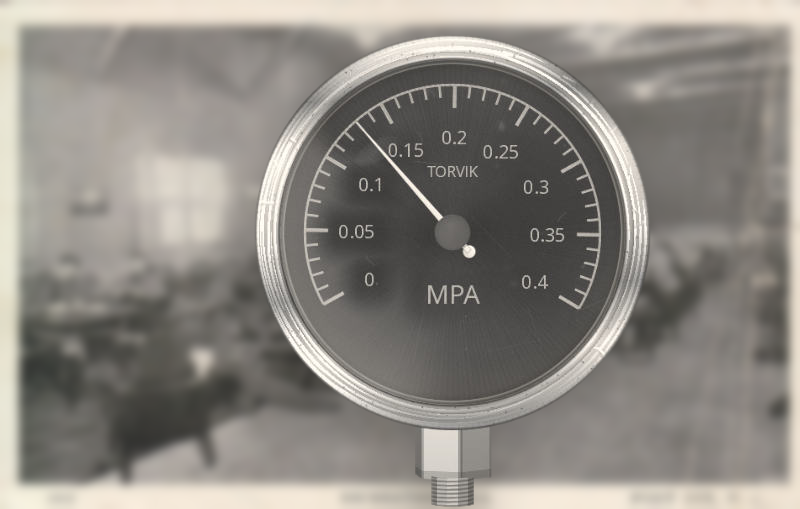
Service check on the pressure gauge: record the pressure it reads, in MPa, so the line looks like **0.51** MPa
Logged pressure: **0.13** MPa
